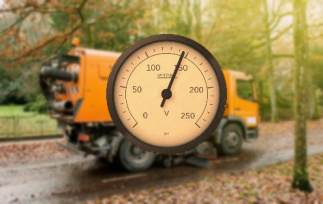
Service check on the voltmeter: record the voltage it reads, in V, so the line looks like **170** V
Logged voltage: **145** V
